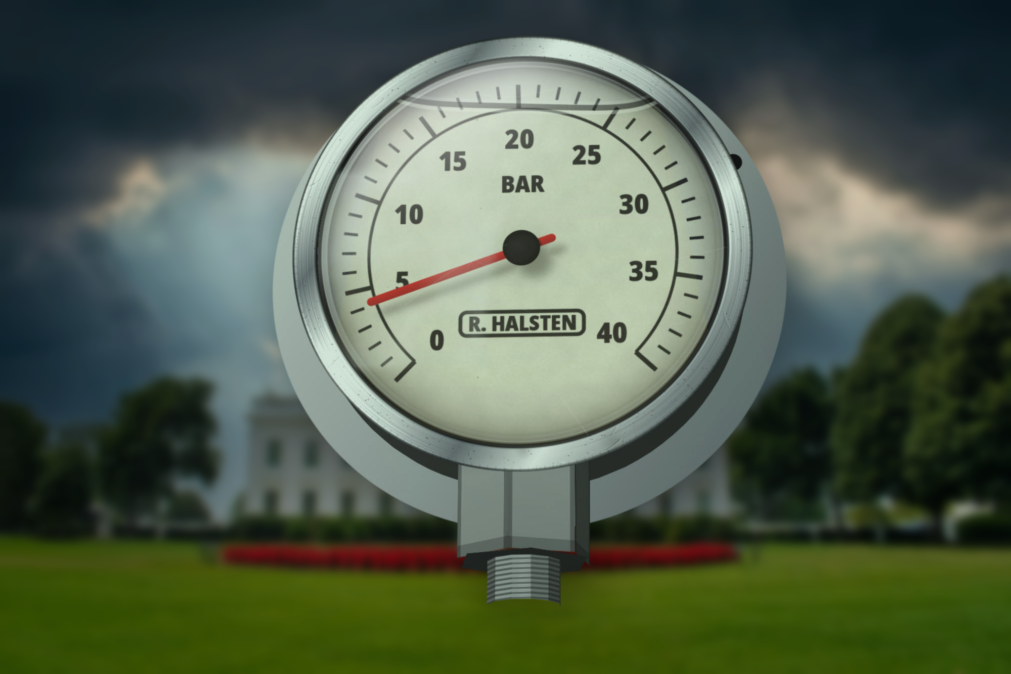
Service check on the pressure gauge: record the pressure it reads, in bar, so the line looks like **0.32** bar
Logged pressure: **4** bar
